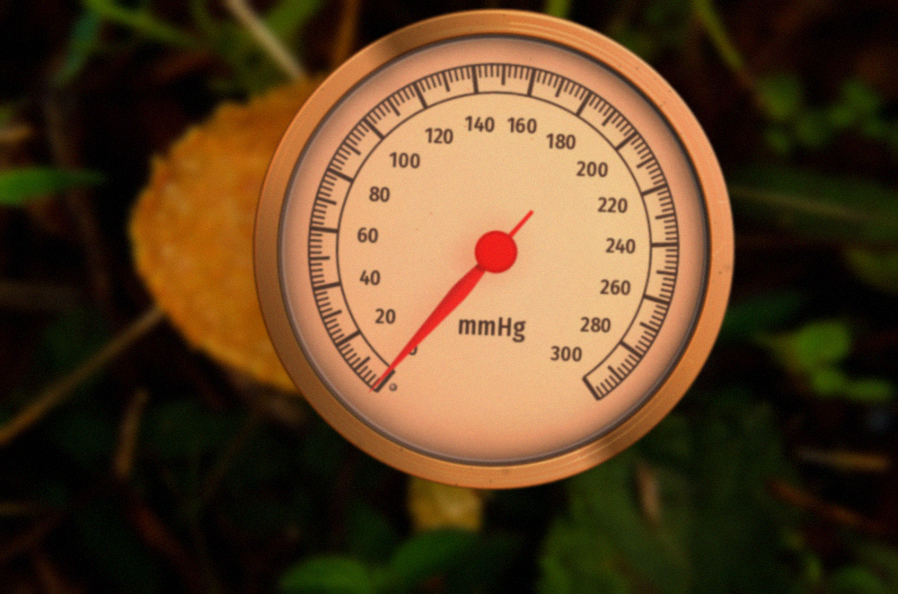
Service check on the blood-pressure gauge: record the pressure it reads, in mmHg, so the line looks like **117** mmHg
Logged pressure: **2** mmHg
